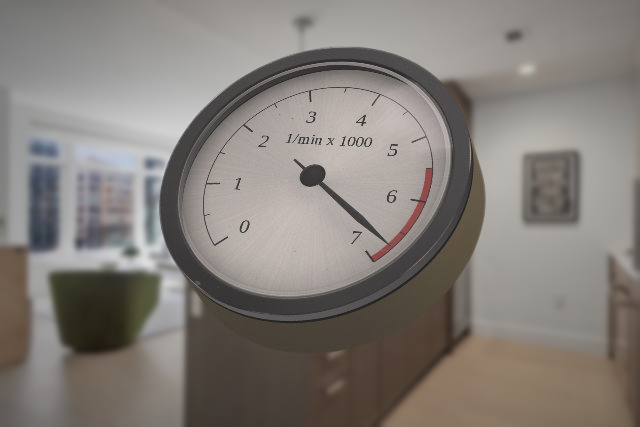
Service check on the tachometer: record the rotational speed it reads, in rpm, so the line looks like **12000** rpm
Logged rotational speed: **6750** rpm
